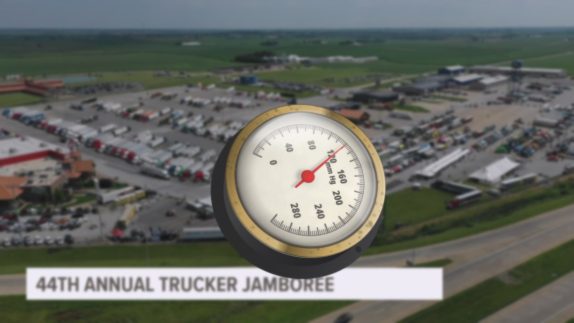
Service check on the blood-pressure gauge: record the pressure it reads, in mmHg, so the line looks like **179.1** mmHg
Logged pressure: **120** mmHg
